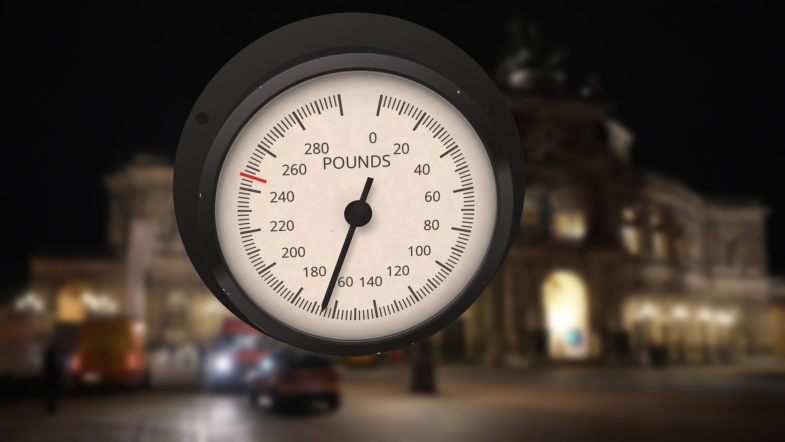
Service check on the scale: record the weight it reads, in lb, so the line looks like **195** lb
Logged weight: **166** lb
